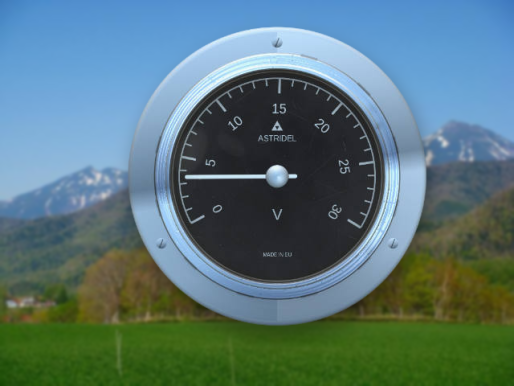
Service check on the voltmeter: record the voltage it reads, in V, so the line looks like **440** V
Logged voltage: **3.5** V
